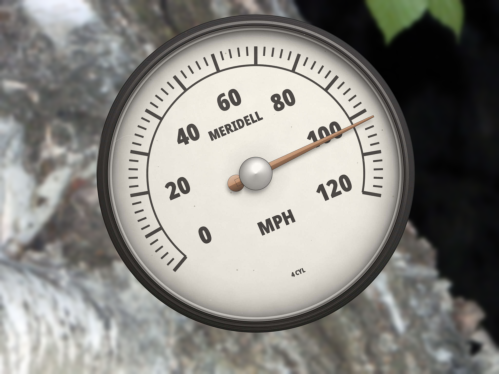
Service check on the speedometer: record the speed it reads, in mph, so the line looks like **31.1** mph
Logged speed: **102** mph
